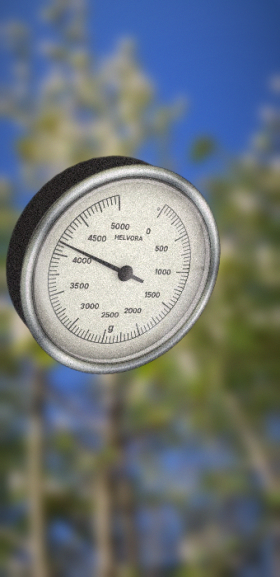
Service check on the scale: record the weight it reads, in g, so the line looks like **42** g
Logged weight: **4150** g
